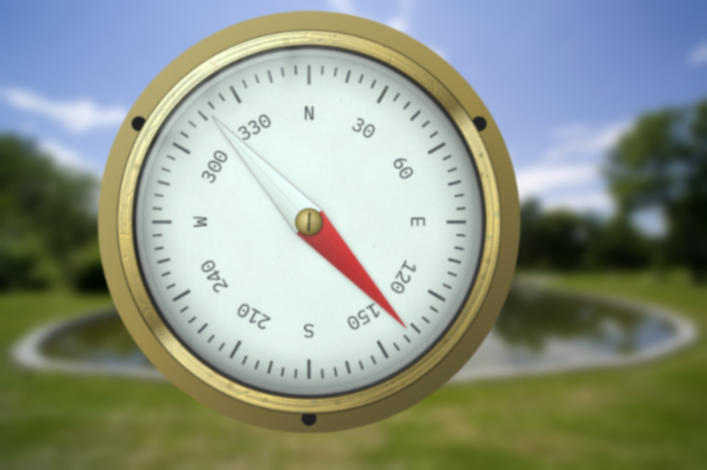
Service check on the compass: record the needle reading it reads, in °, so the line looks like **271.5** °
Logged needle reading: **137.5** °
